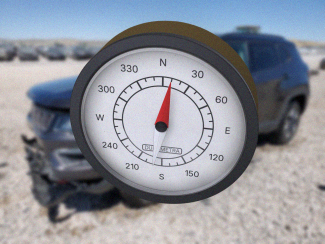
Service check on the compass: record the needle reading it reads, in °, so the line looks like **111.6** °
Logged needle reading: **10** °
